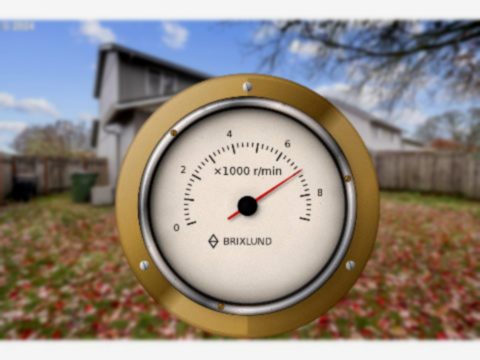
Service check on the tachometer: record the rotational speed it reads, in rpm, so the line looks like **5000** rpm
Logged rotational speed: **7000** rpm
